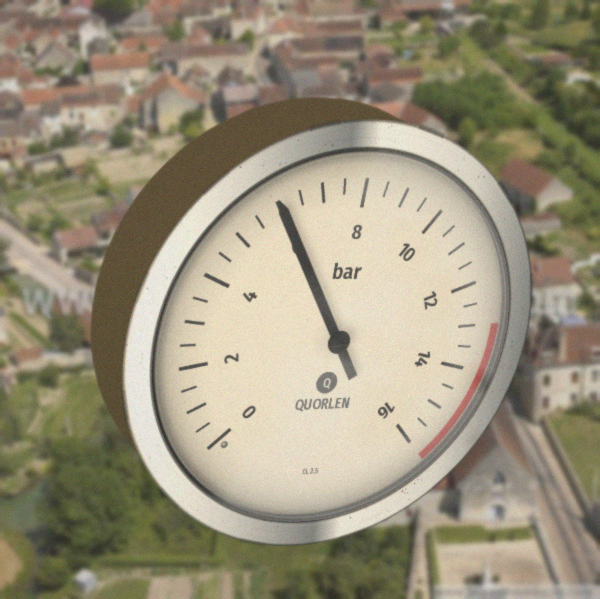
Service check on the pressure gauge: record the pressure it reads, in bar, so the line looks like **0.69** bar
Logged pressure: **6** bar
